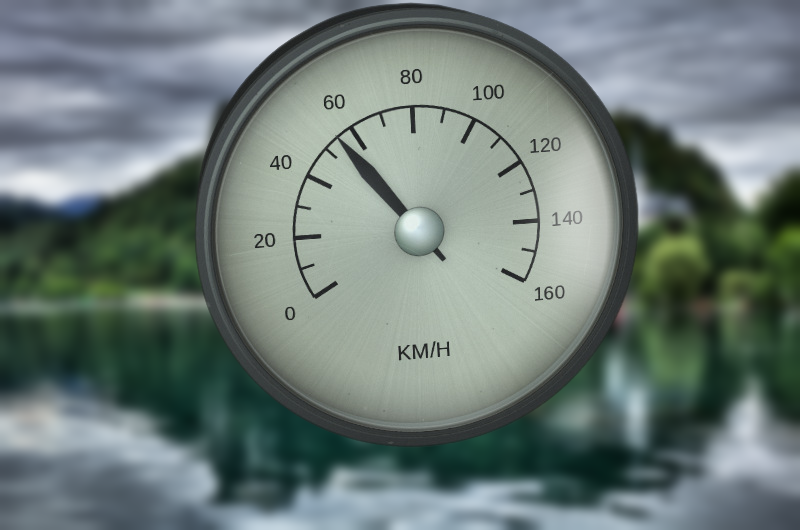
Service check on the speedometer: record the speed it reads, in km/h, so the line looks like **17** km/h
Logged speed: **55** km/h
